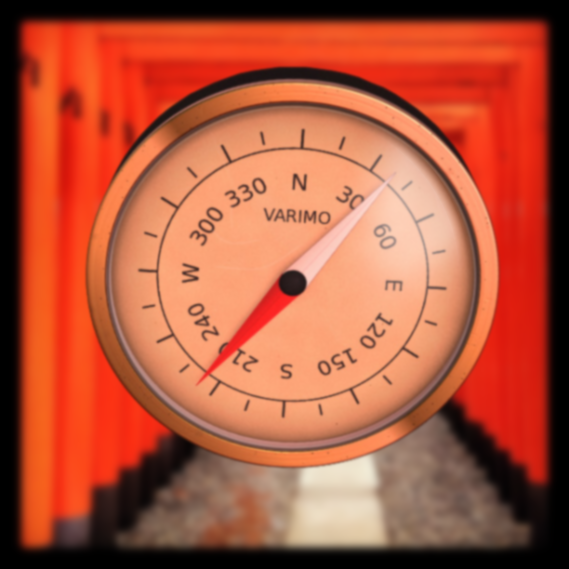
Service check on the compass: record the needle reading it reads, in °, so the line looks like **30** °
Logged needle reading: **217.5** °
